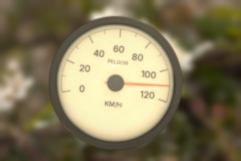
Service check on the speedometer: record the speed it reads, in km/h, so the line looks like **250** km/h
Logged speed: **110** km/h
